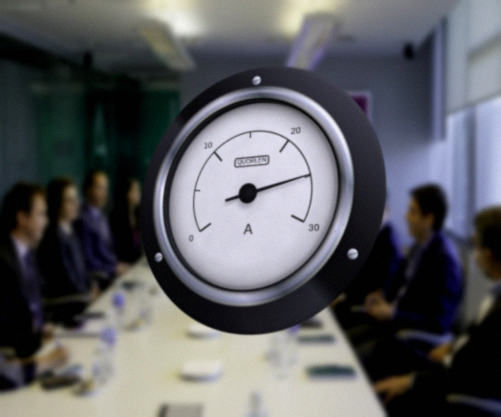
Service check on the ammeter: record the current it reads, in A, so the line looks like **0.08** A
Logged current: **25** A
